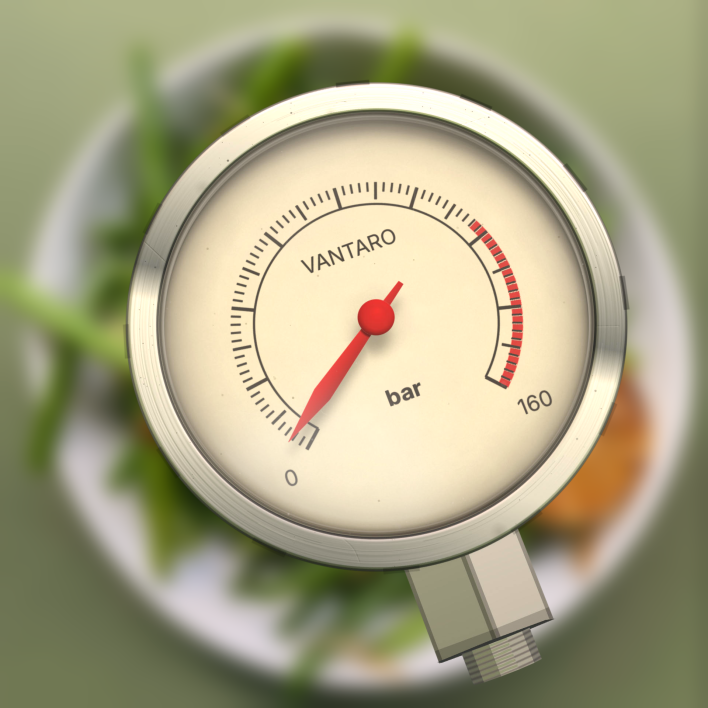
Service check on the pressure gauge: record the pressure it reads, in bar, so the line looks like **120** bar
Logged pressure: **4** bar
